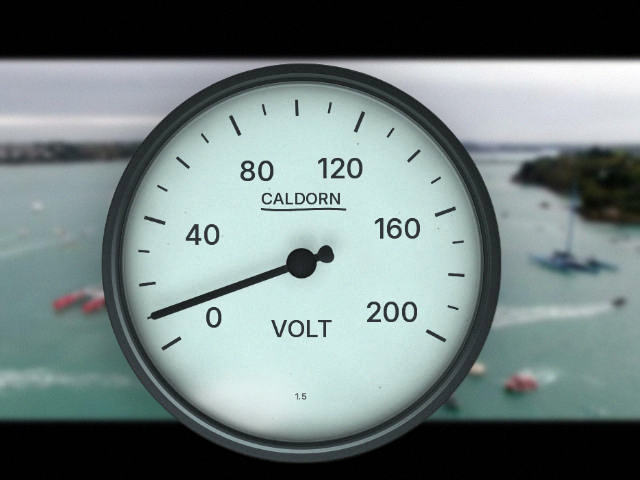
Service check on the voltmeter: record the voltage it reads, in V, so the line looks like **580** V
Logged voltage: **10** V
